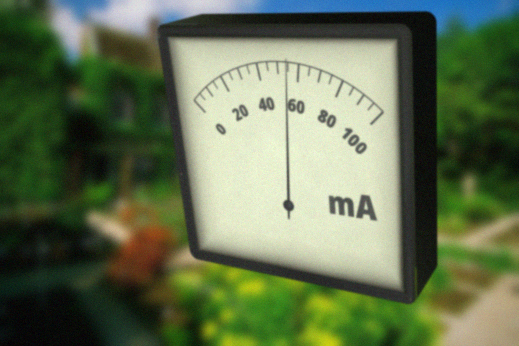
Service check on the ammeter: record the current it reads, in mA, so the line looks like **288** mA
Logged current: **55** mA
